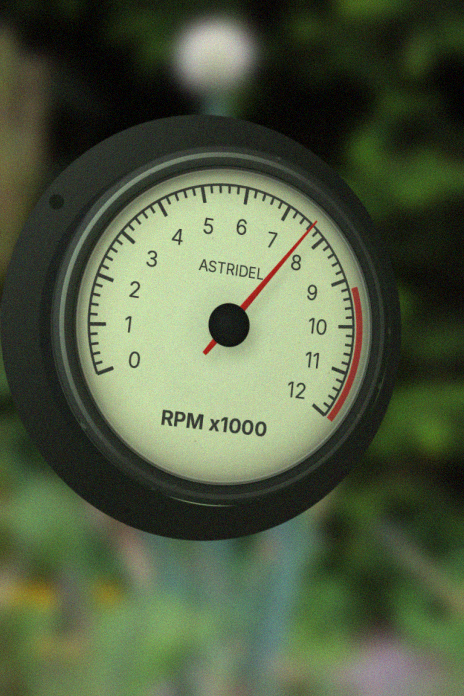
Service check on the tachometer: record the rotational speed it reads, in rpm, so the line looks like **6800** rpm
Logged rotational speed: **7600** rpm
